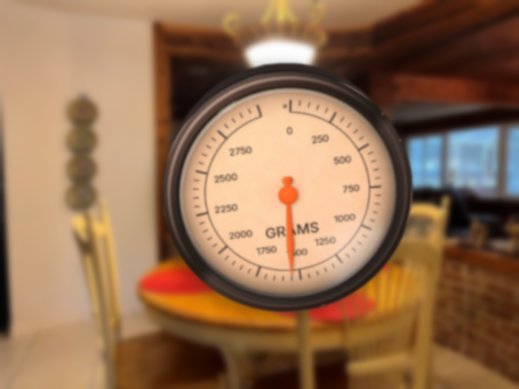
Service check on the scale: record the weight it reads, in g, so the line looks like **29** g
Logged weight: **1550** g
